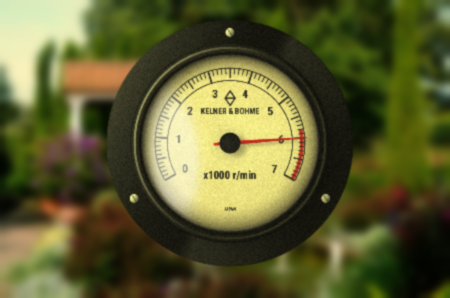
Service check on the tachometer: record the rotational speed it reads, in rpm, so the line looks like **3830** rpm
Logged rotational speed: **6000** rpm
